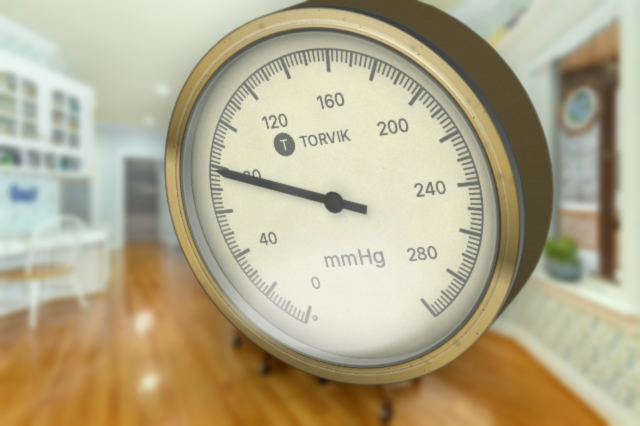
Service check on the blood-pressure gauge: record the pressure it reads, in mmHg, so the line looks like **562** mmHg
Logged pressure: **80** mmHg
